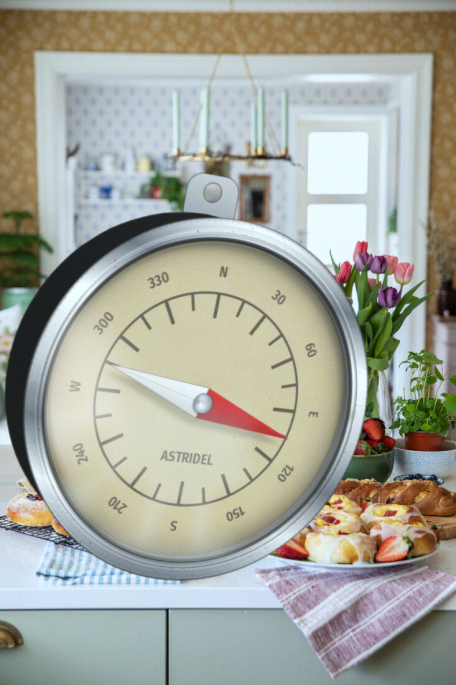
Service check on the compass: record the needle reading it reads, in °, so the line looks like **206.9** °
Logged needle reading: **105** °
